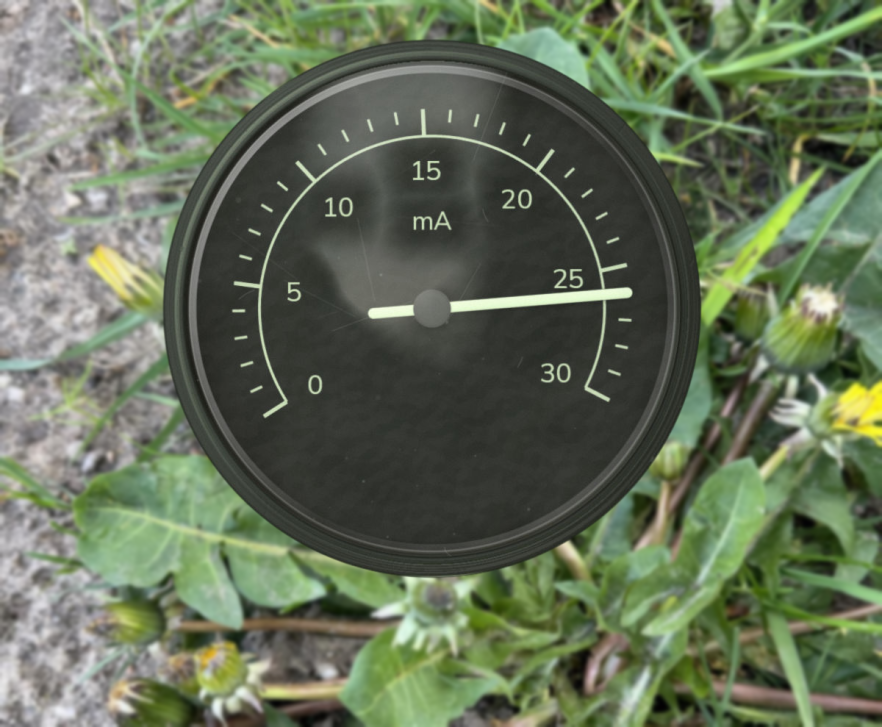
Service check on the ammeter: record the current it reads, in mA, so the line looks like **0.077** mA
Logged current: **26** mA
